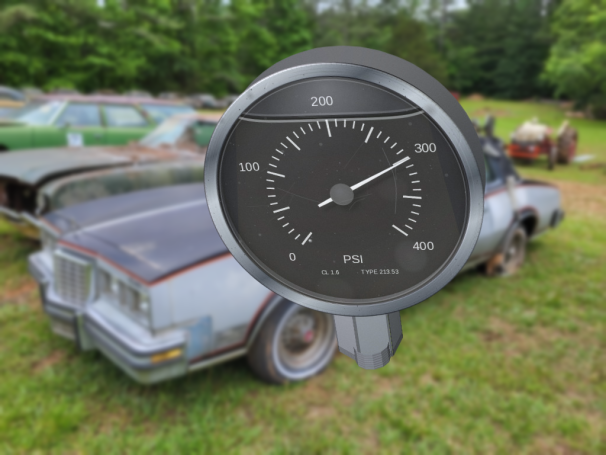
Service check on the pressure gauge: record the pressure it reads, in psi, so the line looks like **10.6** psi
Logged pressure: **300** psi
